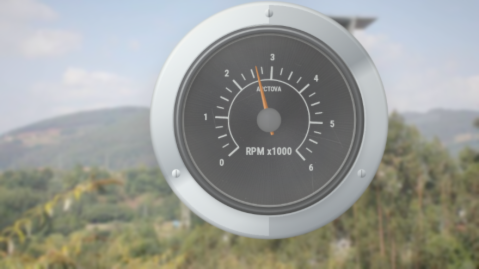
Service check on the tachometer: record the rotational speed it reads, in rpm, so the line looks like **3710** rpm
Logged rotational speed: **2625** rpm
